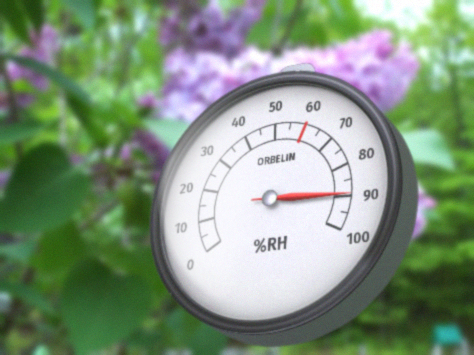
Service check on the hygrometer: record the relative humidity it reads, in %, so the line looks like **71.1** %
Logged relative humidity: **90** %
